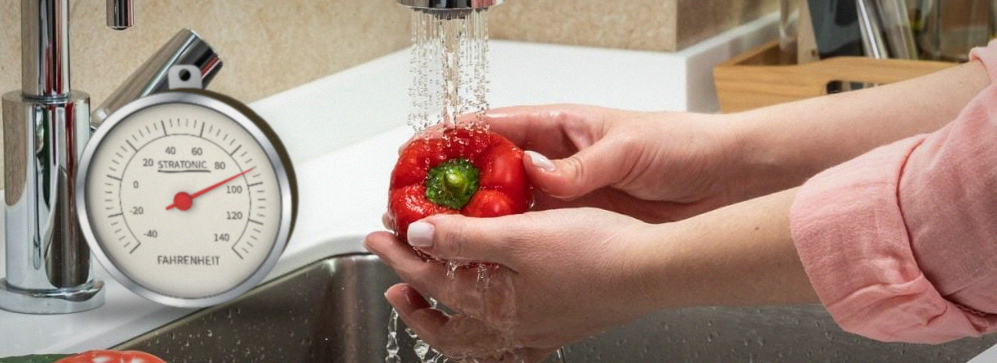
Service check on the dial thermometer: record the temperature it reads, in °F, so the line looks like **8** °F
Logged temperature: **92** °F
